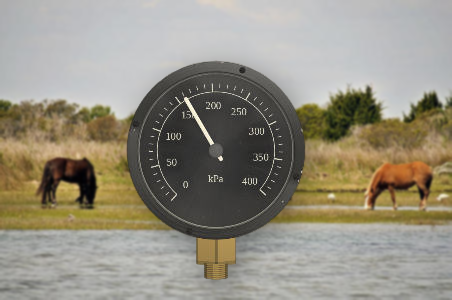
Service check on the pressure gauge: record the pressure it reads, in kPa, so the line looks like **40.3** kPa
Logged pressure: **160** kPa
